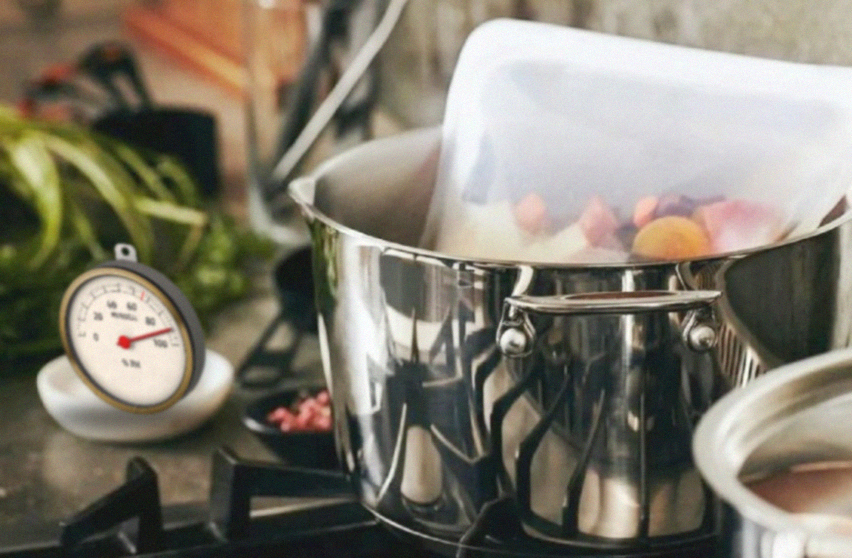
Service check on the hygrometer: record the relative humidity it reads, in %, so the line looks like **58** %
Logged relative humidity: **90** %
